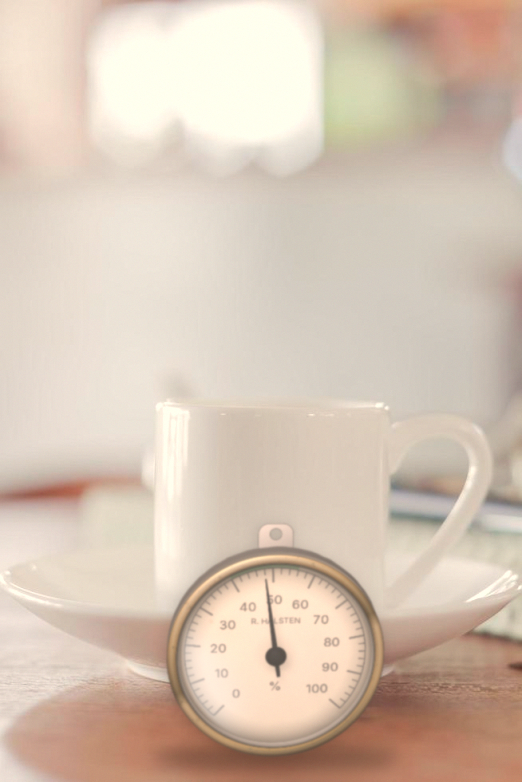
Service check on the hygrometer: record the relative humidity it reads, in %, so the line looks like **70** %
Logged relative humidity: **48** %
